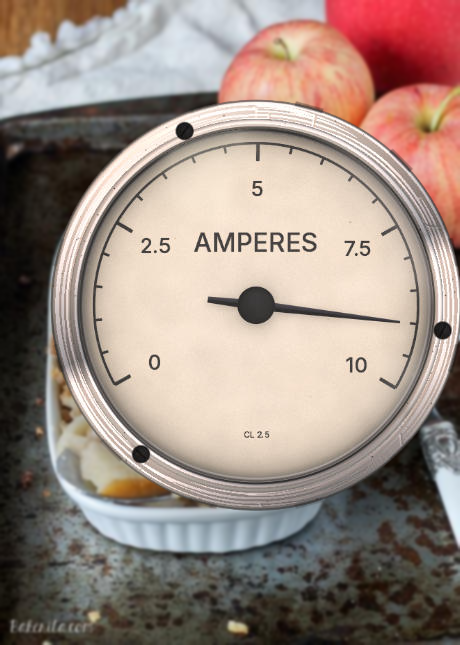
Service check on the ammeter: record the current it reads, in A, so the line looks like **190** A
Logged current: **9** A
